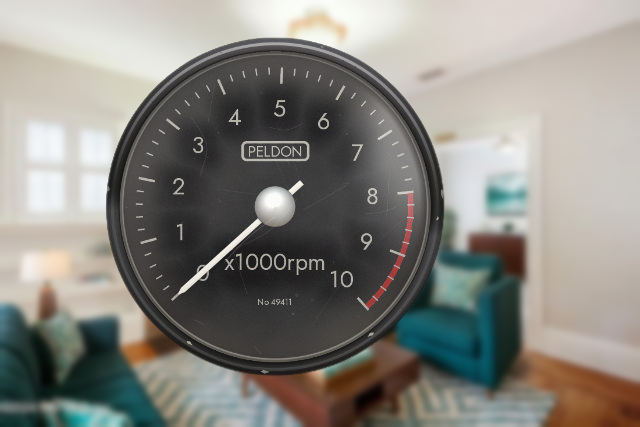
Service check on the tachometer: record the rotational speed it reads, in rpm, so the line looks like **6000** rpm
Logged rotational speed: **0** rpm
